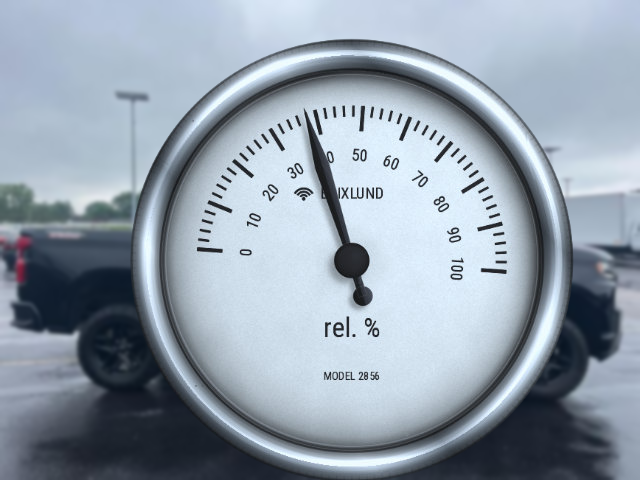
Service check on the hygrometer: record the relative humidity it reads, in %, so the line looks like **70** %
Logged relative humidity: **38** %
